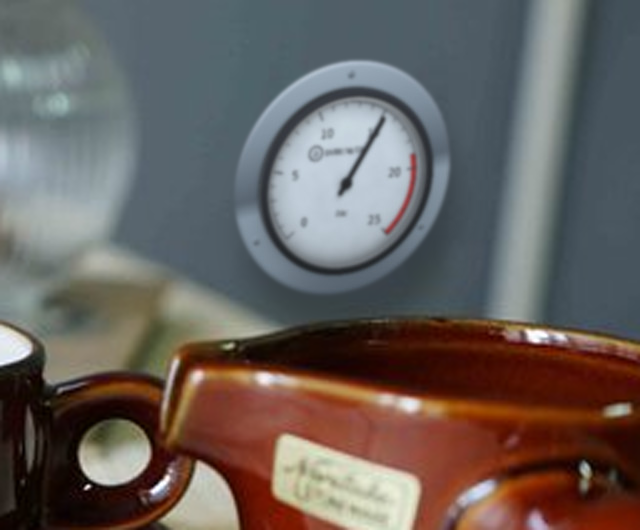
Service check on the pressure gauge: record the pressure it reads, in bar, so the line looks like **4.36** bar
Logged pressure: **15** bar
